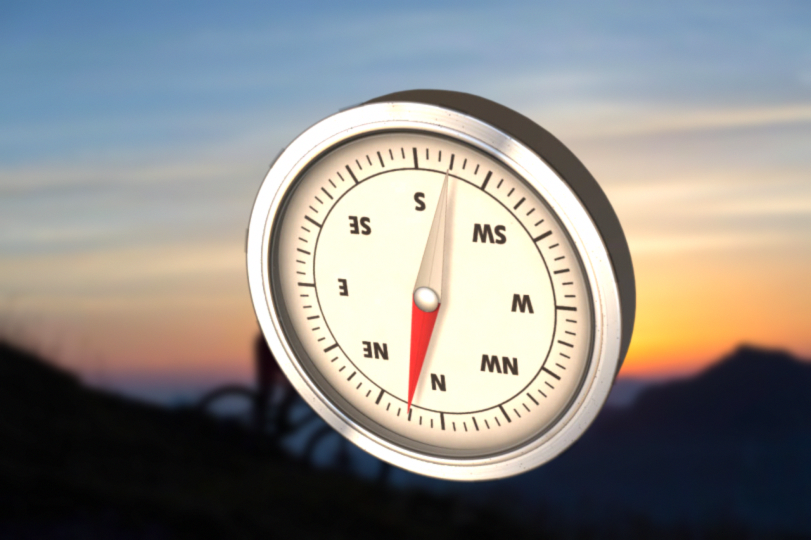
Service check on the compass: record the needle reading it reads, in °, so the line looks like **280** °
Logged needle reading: **15** °
